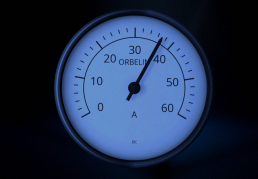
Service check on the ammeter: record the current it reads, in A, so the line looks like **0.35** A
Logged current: **37** A
